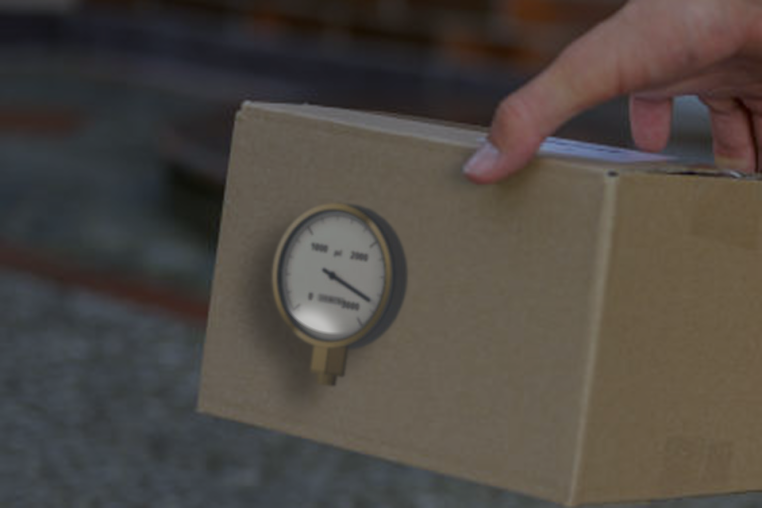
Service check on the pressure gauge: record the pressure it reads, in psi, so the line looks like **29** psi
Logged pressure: **2700** psi
